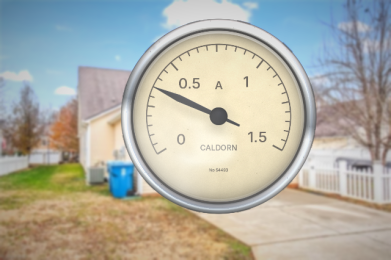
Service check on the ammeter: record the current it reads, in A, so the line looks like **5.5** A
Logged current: **0.35** A
